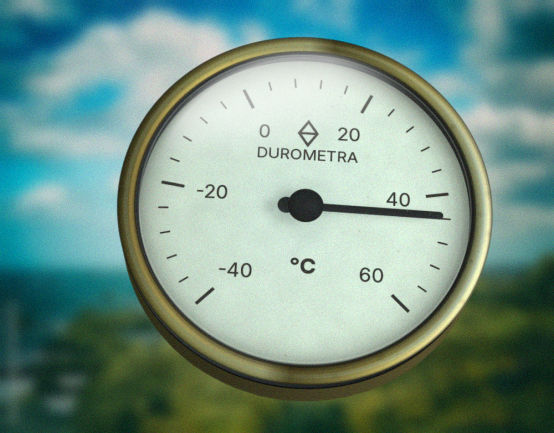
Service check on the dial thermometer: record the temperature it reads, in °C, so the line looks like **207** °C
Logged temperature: **44** °C
